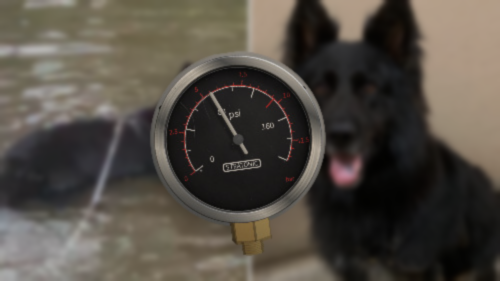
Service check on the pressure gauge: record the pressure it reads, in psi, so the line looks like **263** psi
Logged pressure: **80** psi
